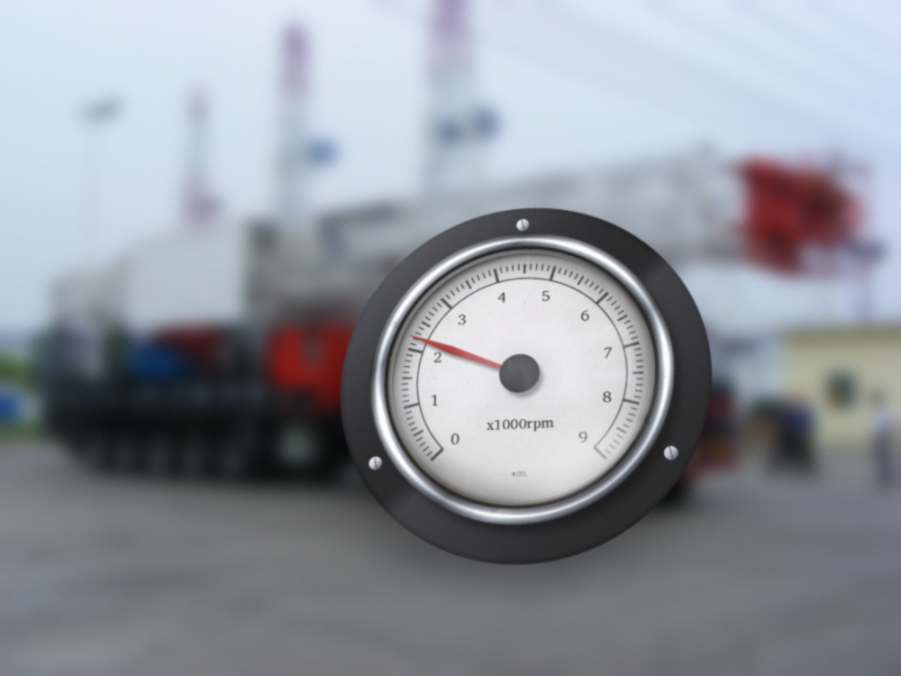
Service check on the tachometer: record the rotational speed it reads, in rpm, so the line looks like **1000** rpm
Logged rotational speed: **2200** rpm
